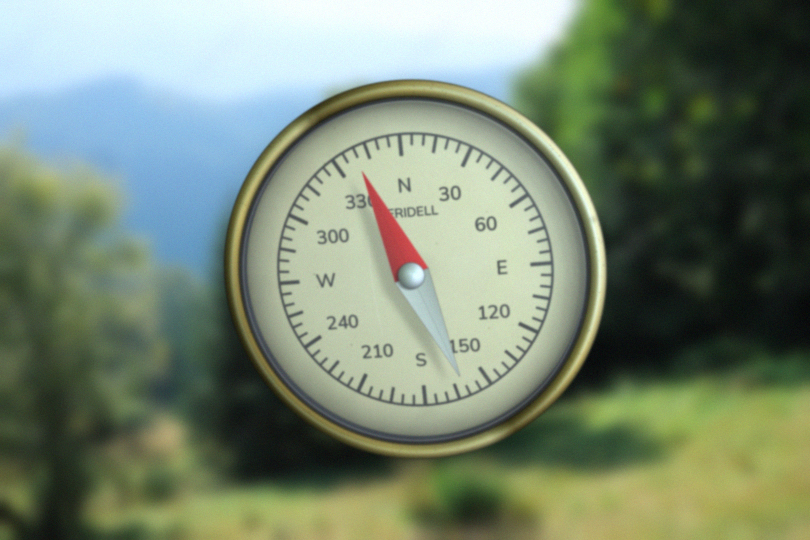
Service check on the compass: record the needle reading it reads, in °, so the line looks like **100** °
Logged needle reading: **340** °
